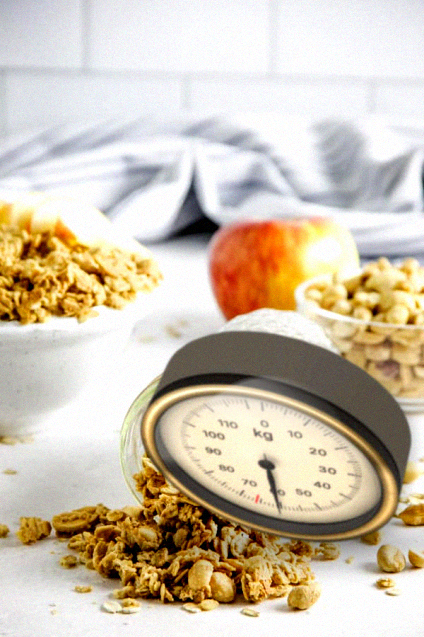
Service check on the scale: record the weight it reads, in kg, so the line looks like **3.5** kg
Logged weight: **60** kg
